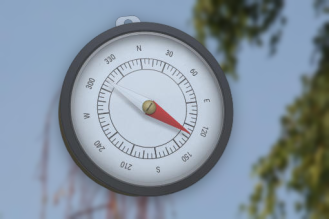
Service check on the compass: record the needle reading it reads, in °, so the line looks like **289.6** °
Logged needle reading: **130** °
